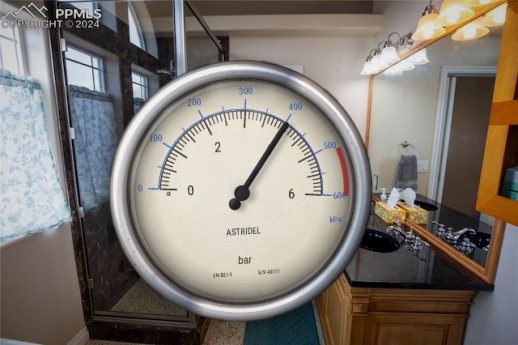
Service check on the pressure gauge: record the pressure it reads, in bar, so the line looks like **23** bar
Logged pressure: **4** bar
